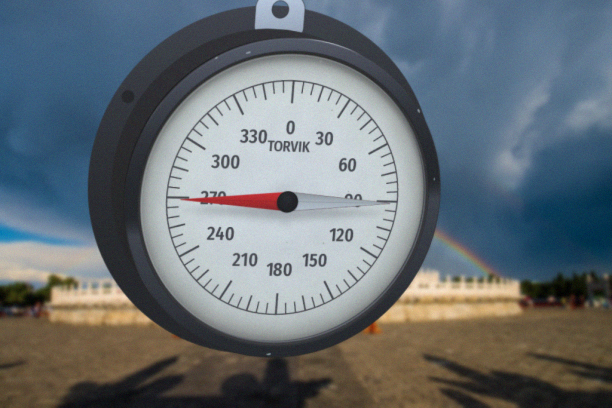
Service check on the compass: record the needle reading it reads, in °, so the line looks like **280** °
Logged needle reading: **270** °
